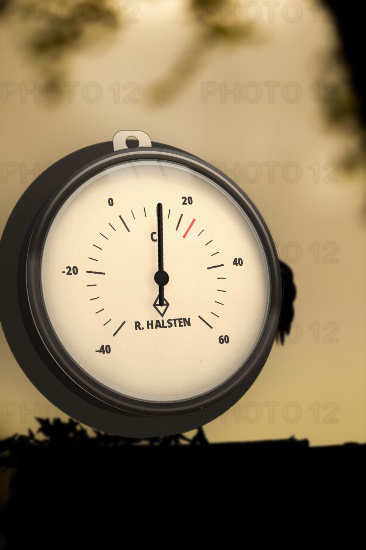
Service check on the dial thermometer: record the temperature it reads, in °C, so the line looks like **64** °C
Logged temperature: **12** °C
